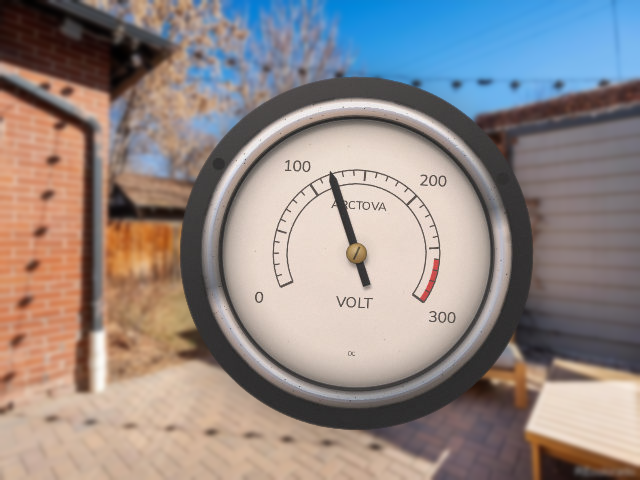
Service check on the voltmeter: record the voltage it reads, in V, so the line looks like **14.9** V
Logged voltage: **120** V
